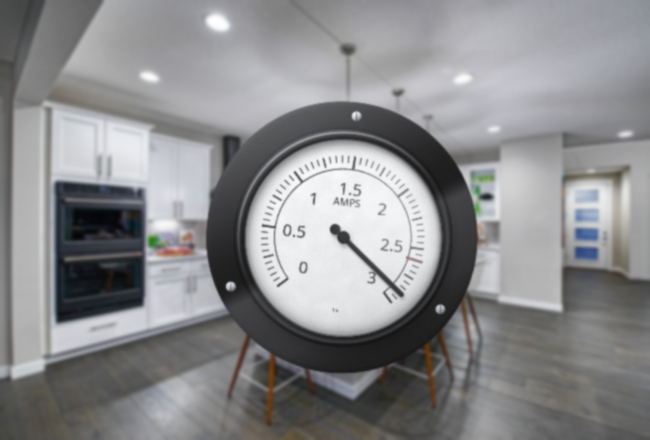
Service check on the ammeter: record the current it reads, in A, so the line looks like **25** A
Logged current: **2.9** A
